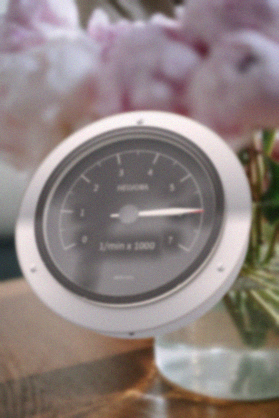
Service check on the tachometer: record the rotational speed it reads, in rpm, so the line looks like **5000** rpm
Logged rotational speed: **6000** rpm
